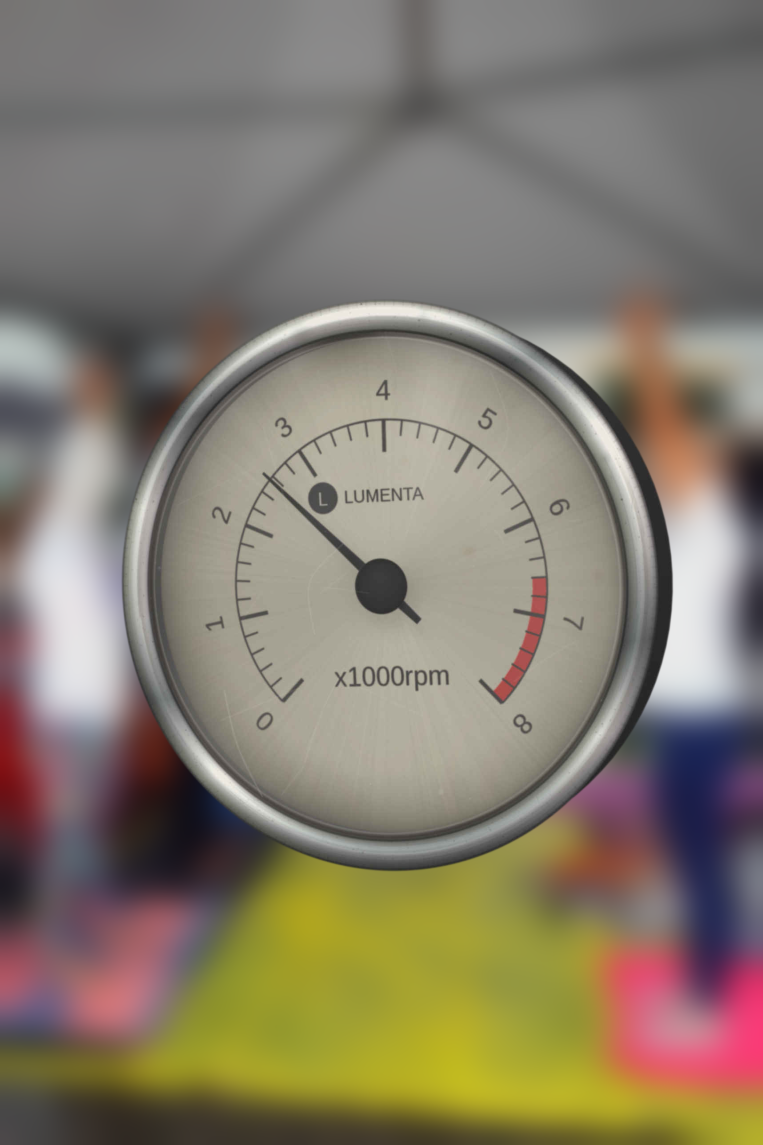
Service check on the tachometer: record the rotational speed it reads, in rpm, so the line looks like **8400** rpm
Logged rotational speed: **2600** rpm
